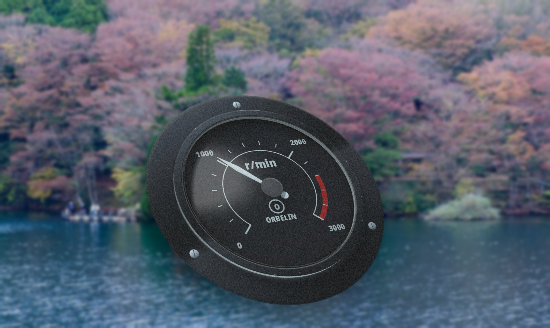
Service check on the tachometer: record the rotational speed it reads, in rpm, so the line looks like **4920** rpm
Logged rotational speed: **1000** rpm
